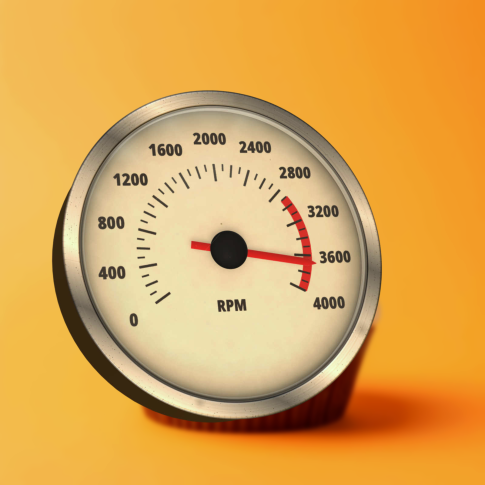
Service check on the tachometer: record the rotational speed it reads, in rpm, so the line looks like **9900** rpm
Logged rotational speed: **3700** rpm
